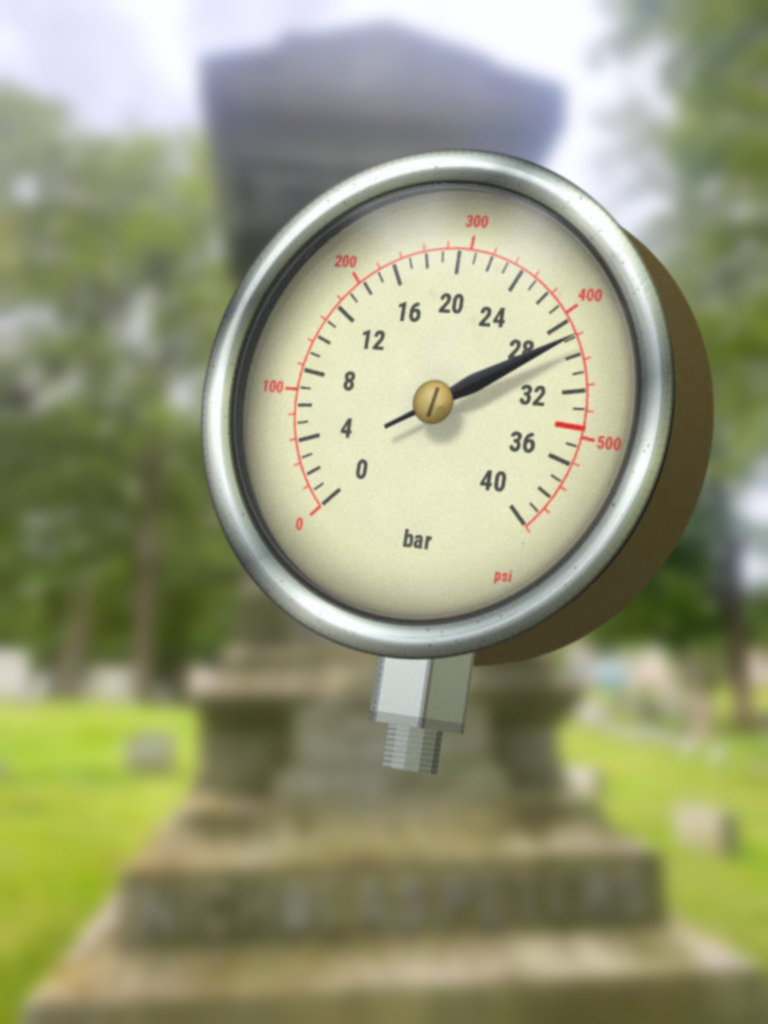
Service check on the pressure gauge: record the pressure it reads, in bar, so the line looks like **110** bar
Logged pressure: **29** bar
